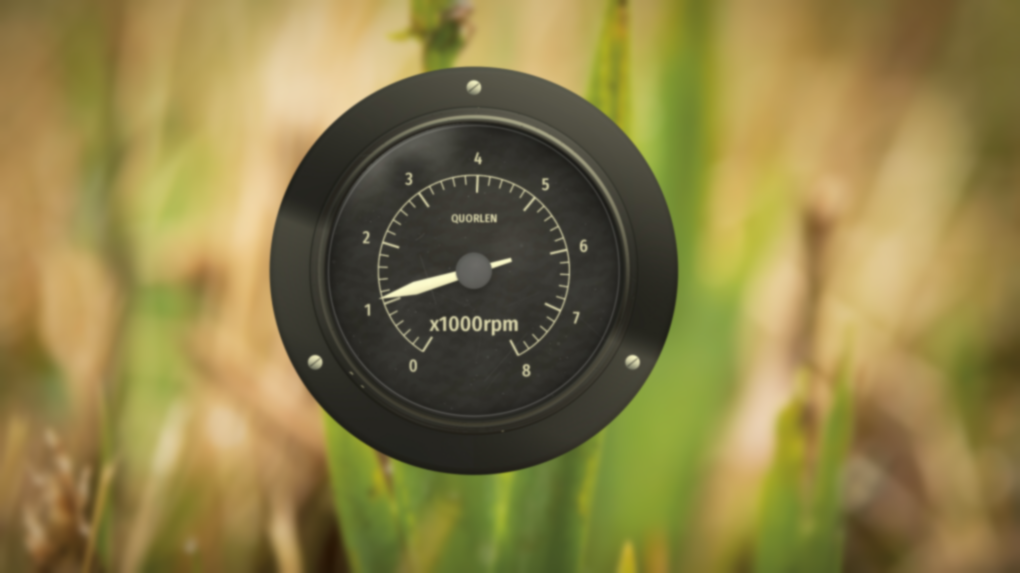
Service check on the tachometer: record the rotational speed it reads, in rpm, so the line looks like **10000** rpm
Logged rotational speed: **1100** rpm
